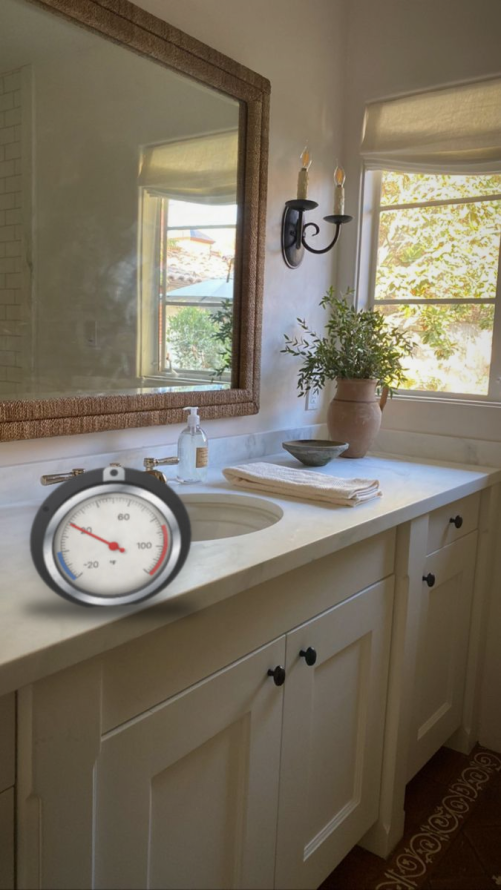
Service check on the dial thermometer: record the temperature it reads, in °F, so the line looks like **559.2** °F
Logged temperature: **20** °F
